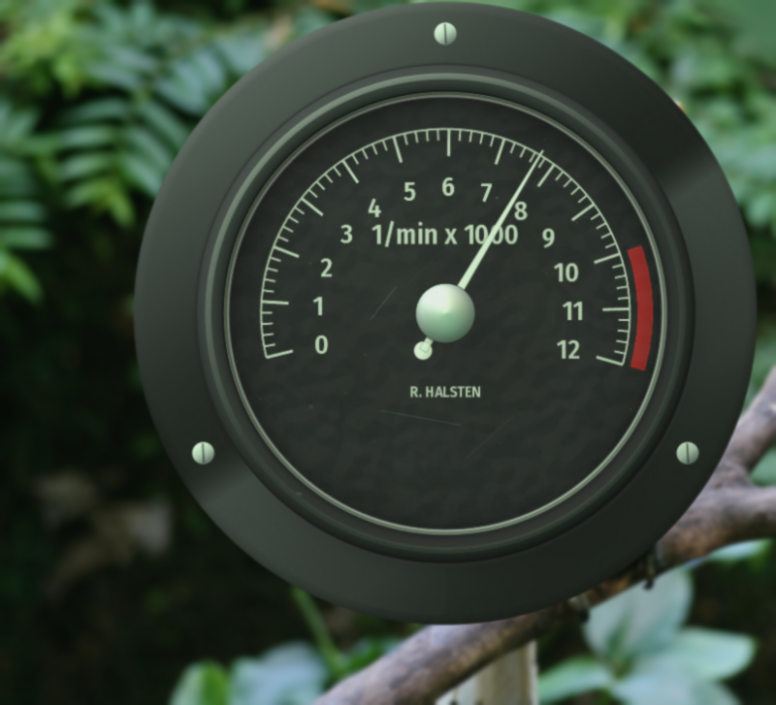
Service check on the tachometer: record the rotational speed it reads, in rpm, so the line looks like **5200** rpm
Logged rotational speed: **7700** rpm
